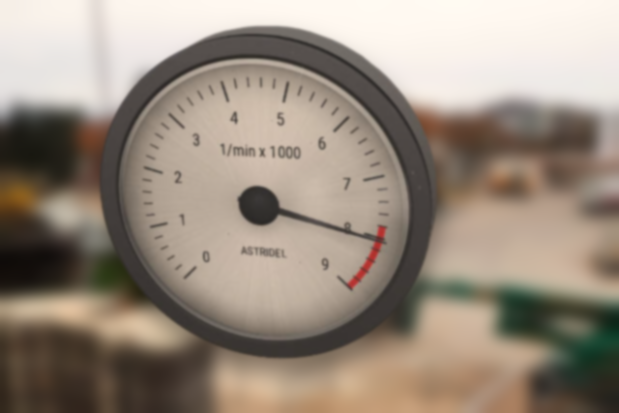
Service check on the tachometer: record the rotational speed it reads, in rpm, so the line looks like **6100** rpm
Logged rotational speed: **8000** rpm
